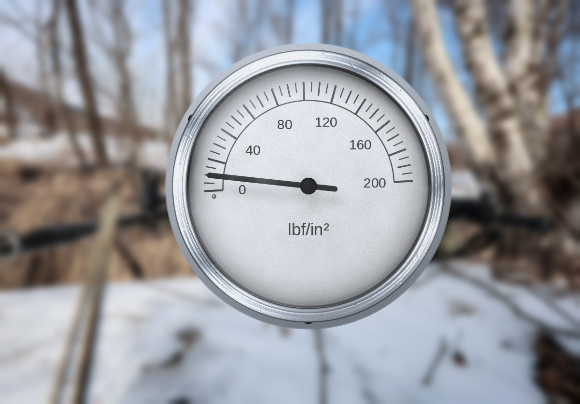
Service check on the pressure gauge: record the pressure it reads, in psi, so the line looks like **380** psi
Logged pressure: **10** psi
